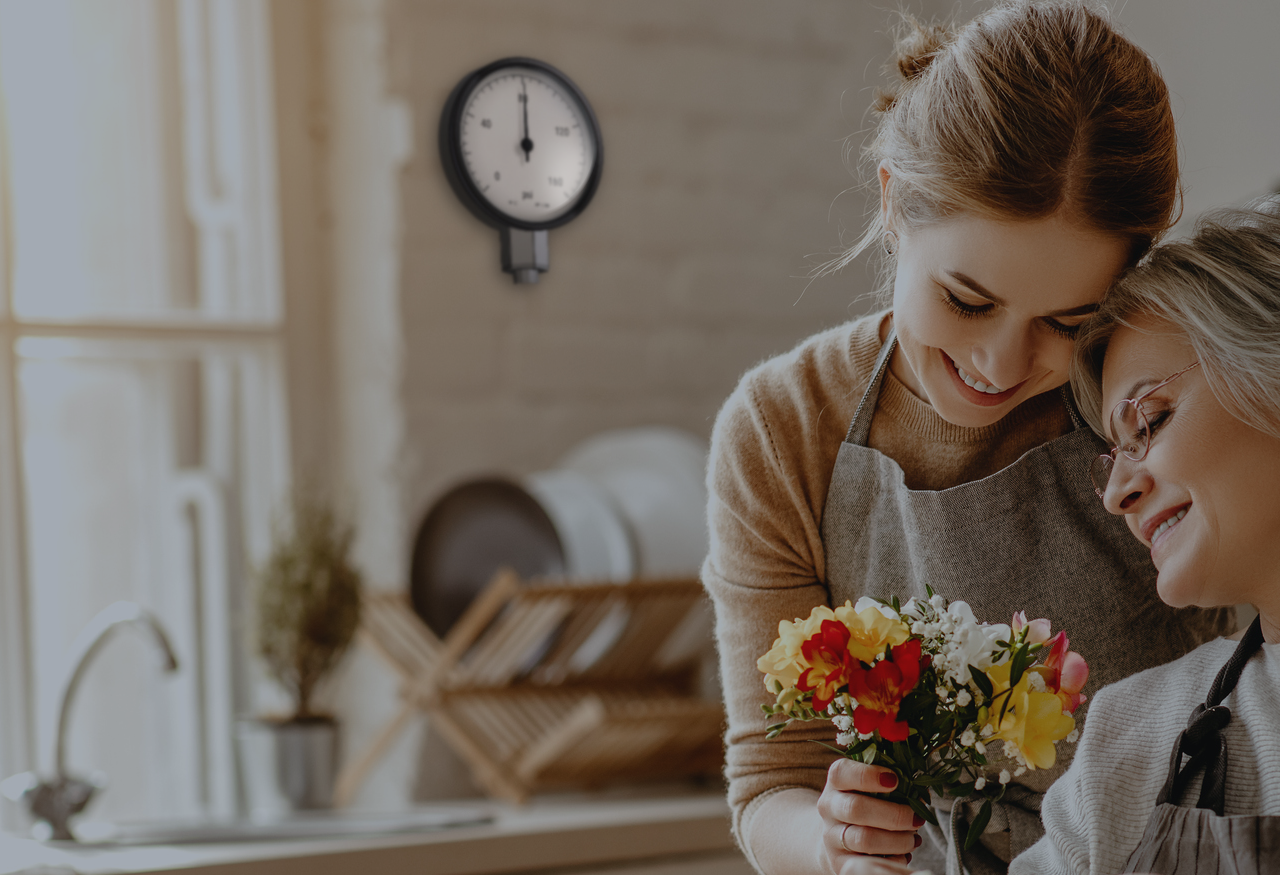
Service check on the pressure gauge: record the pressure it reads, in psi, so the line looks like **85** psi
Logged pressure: **80** psi
